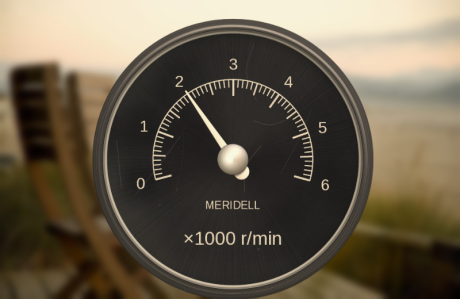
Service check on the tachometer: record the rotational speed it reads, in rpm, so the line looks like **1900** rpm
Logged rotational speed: **2000** rpm
